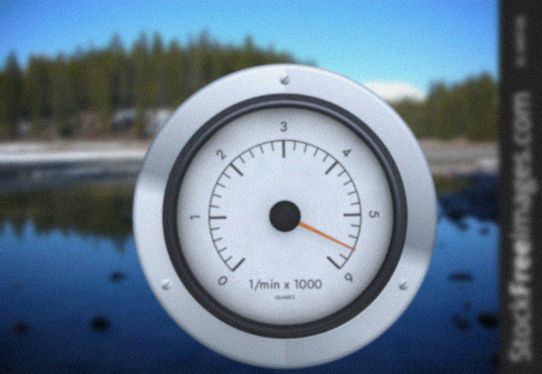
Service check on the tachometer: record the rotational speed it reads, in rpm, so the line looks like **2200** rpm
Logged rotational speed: **5600** rpm
